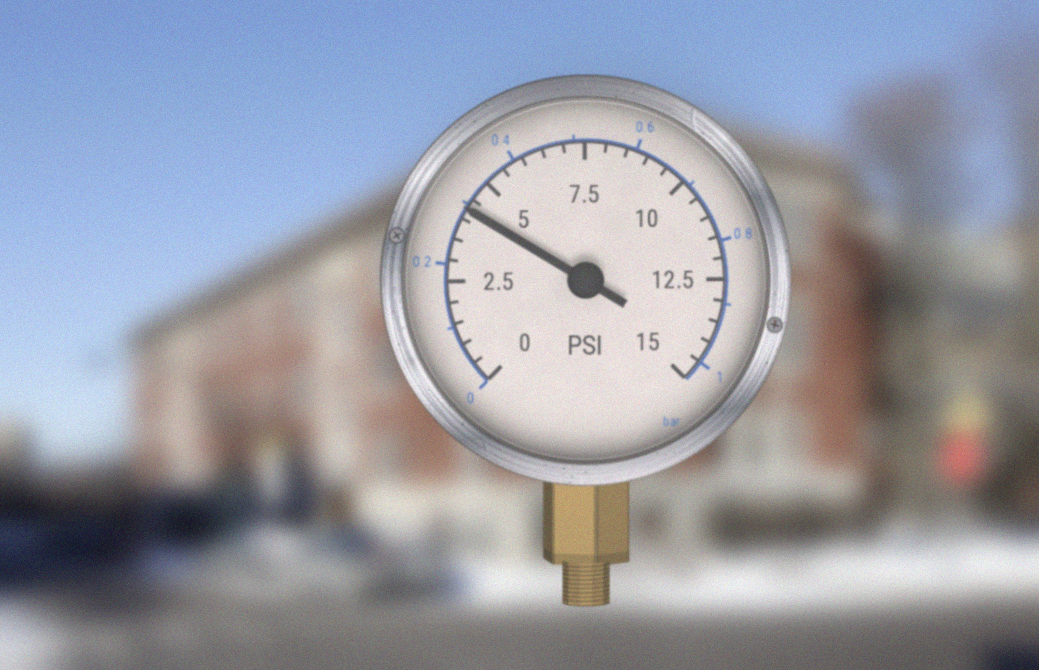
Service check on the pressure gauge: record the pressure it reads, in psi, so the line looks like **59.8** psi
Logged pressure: **4.25** psi
